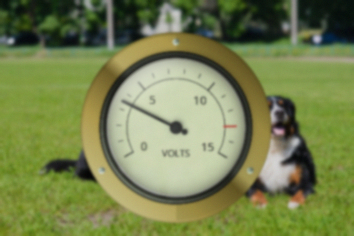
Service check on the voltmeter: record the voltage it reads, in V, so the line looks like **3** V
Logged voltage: **3.5** V
